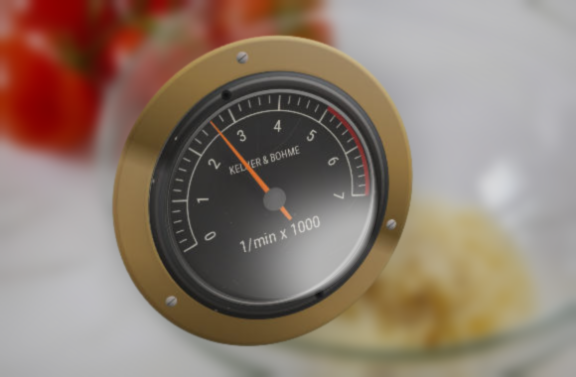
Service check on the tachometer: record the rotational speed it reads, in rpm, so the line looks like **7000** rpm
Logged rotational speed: **2600** rpm
